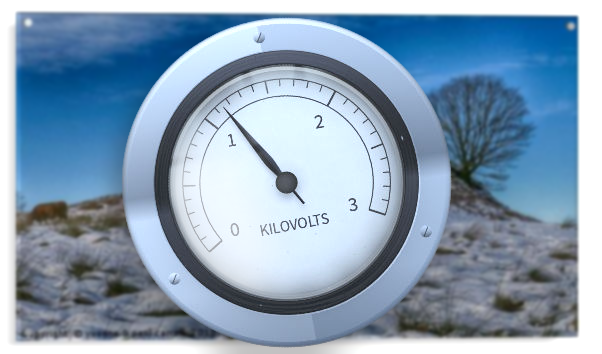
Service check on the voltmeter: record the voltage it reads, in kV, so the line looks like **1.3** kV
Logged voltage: **1.15** kV
